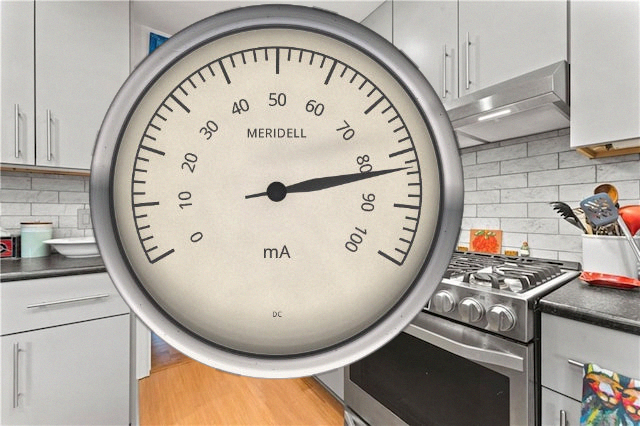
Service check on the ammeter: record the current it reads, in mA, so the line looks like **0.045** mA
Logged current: **83** mA
